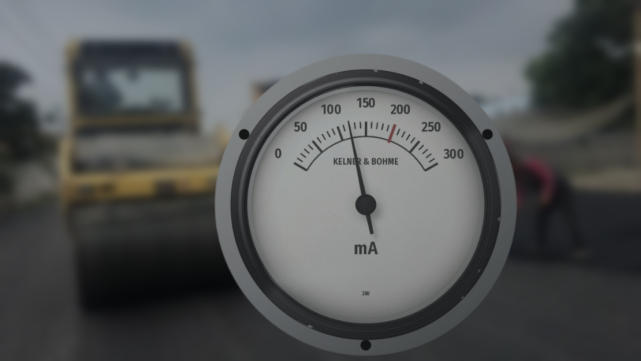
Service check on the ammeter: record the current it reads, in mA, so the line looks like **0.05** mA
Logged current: **120** mA
